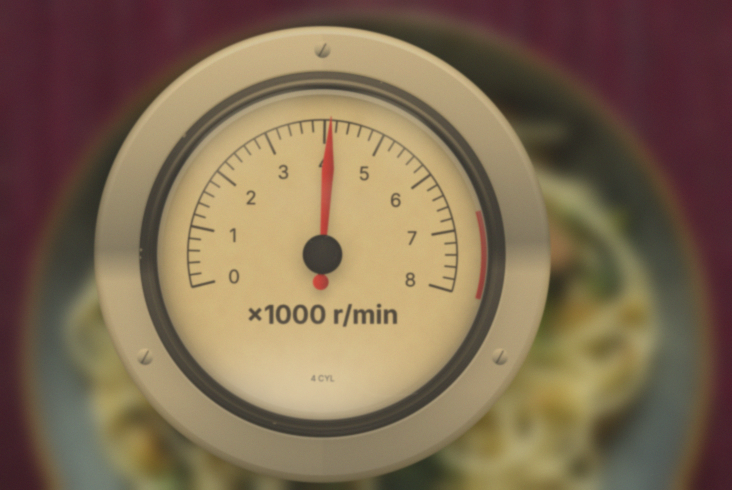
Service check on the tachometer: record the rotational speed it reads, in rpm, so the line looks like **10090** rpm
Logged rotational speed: **4100** rpm
